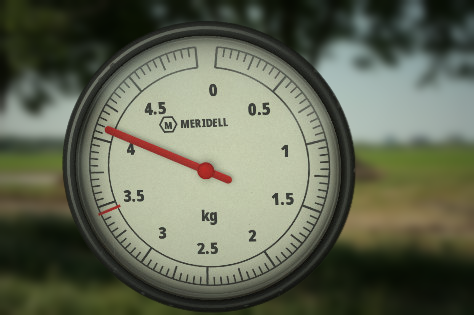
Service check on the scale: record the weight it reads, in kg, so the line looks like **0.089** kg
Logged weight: **4.1** kg
